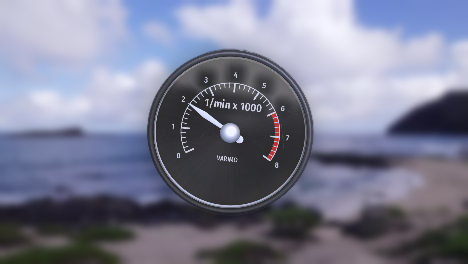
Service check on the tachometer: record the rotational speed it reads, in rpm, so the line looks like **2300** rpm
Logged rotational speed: **2000** rpm
